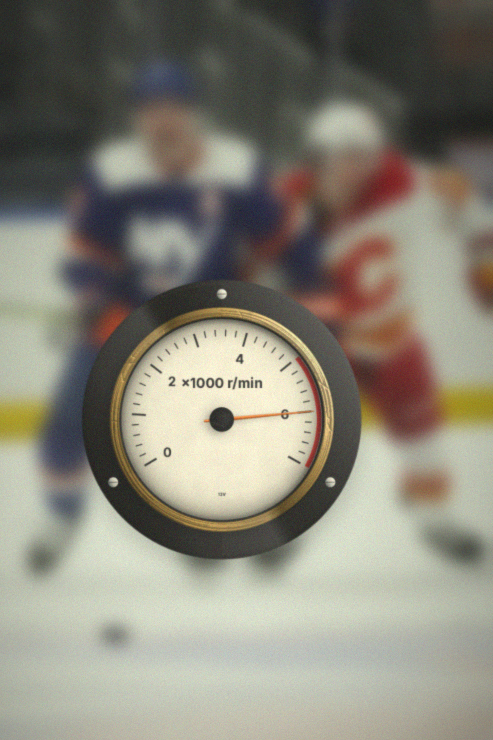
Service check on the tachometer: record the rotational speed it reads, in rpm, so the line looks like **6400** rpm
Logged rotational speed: **6000** rpm
